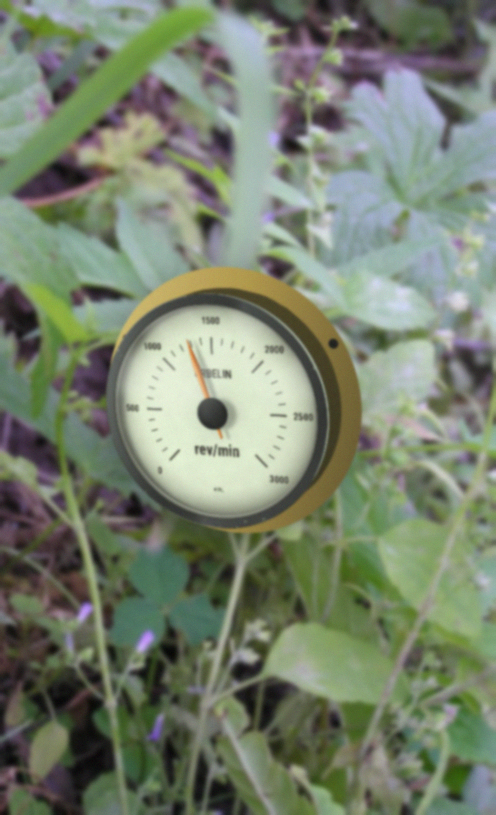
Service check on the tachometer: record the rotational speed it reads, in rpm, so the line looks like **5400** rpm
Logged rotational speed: **1300** rpm
